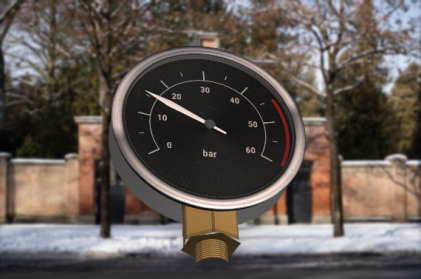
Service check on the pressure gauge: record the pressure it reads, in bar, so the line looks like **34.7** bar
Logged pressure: **15** bar
